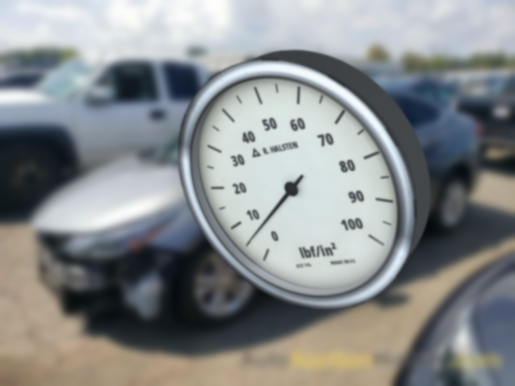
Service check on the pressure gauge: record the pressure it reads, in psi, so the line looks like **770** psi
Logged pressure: **5** psi
